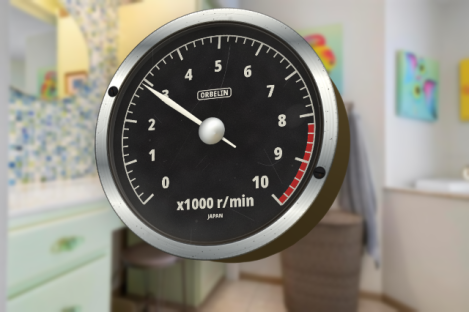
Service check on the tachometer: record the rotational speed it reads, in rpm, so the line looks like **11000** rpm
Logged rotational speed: **2900** rpm
